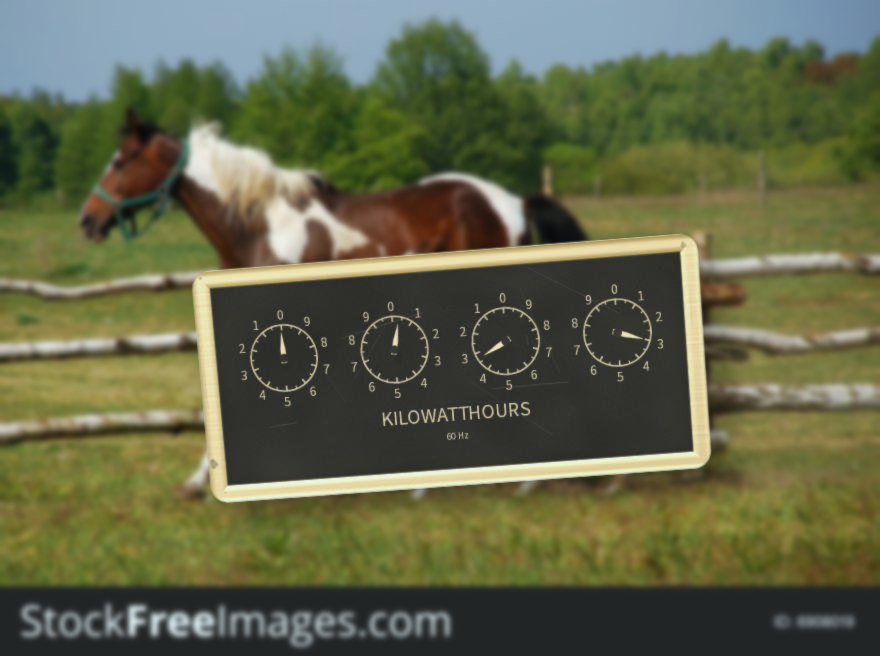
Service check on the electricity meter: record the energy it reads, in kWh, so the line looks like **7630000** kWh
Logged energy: **33** kWh
